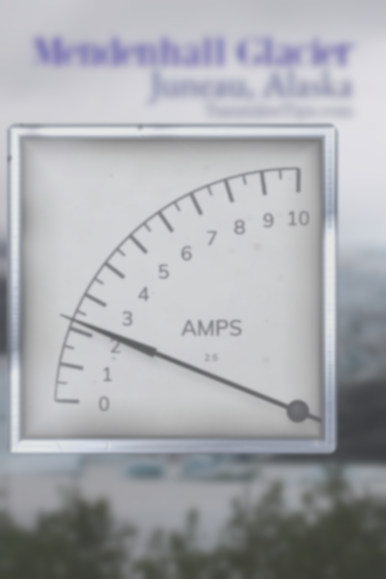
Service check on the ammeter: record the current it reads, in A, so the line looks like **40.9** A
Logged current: **2.25** A
